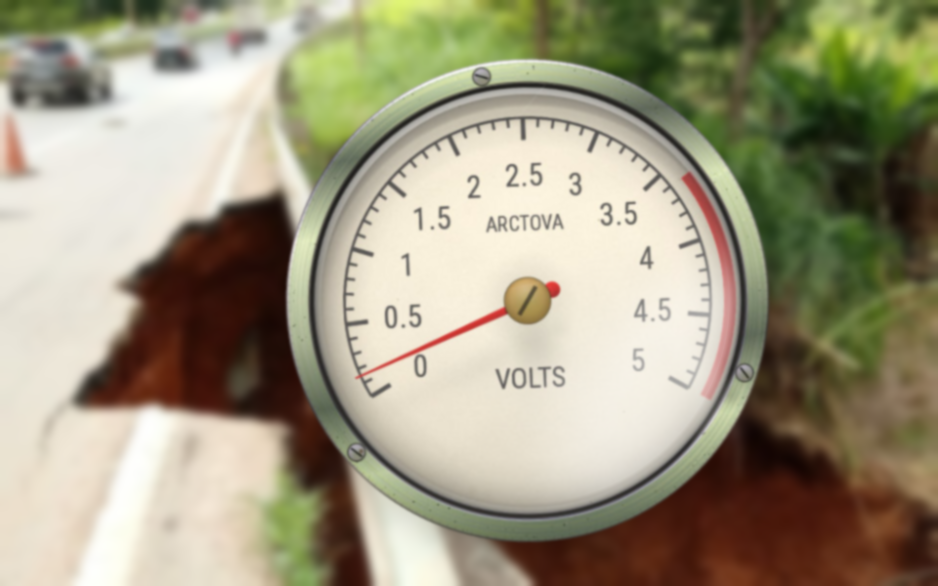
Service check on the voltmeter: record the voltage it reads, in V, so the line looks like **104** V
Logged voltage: **0.15** V
